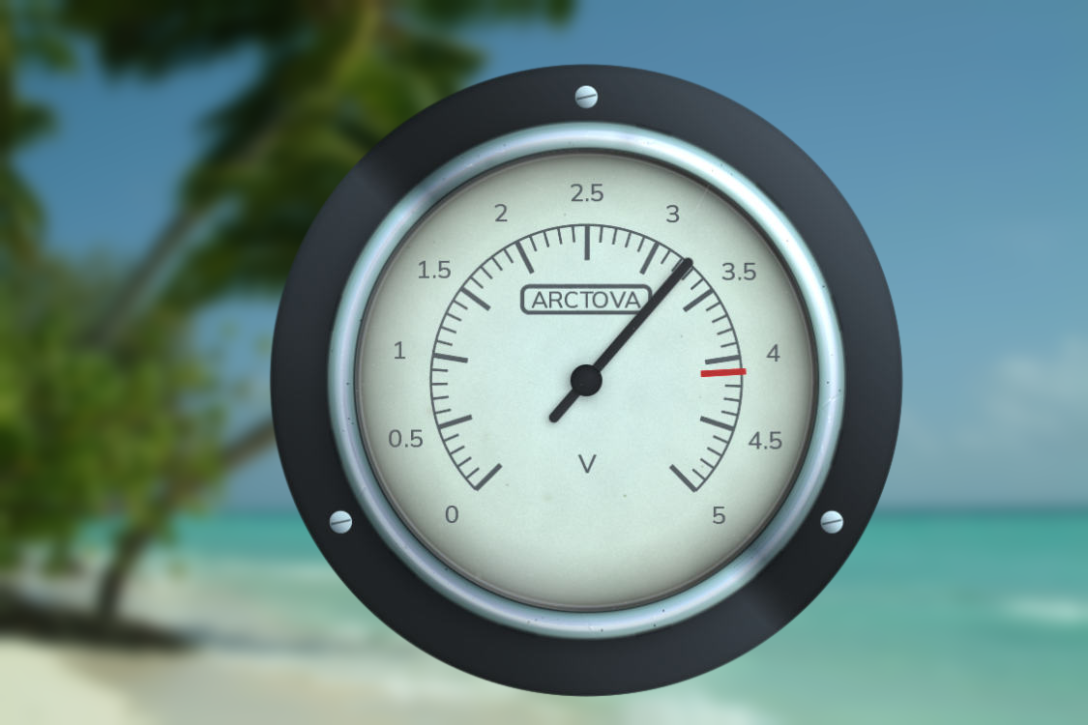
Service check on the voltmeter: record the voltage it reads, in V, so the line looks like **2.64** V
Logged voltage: **3.25** V
